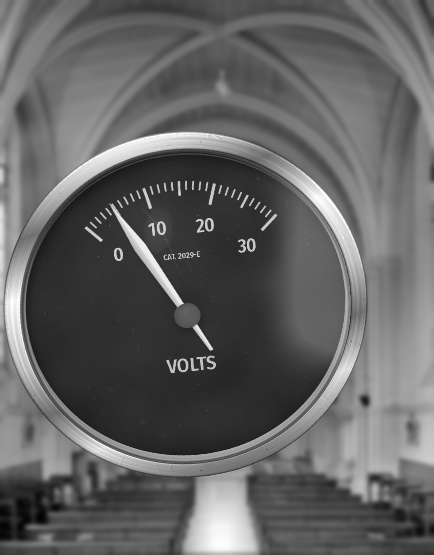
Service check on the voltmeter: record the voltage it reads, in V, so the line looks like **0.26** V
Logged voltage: **5** V
